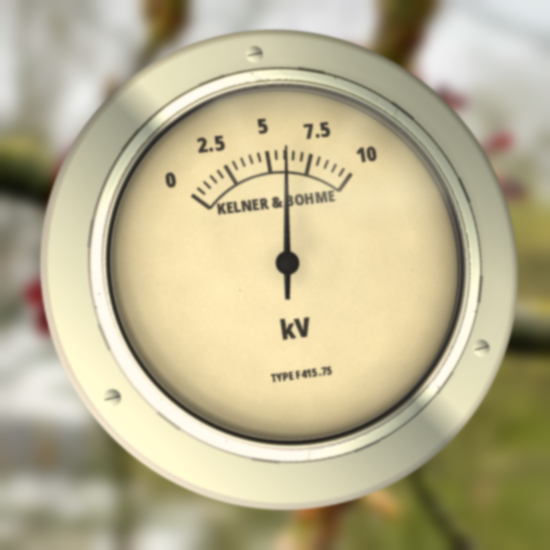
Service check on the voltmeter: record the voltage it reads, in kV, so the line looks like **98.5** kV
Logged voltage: **6** kV
